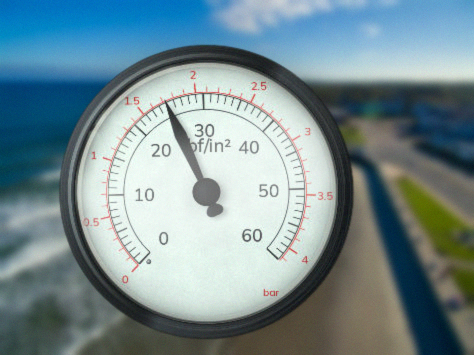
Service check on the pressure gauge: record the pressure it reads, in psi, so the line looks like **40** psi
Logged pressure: **25** psi
